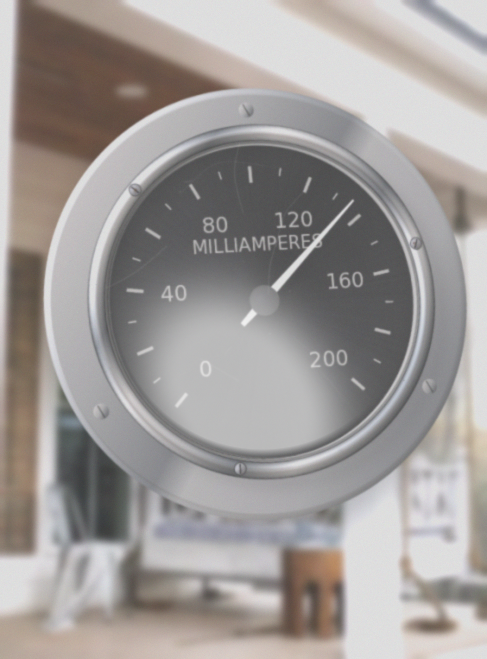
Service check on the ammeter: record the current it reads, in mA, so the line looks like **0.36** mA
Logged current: **135** mA
